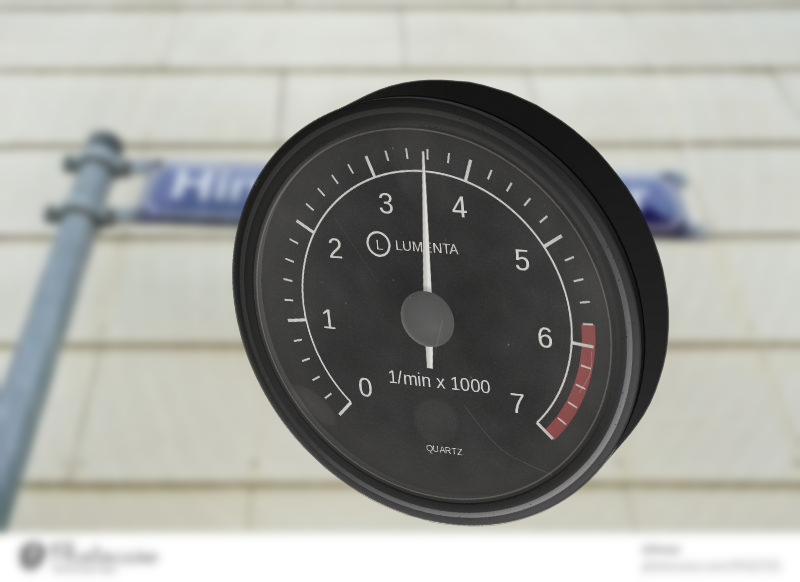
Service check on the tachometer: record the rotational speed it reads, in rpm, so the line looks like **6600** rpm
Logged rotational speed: **3600** rpm
